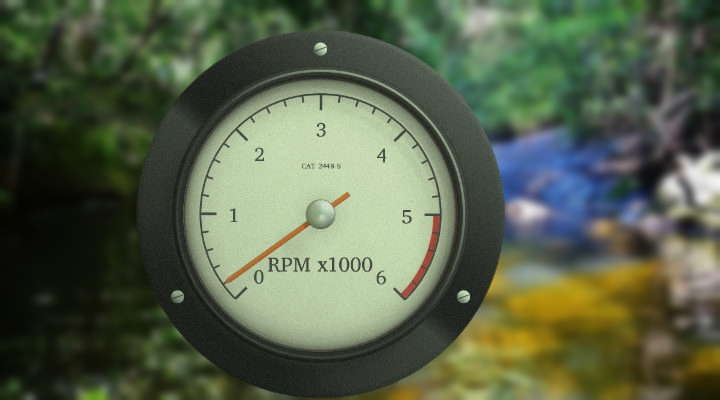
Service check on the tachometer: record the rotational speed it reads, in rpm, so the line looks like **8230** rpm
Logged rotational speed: **200** rpm
